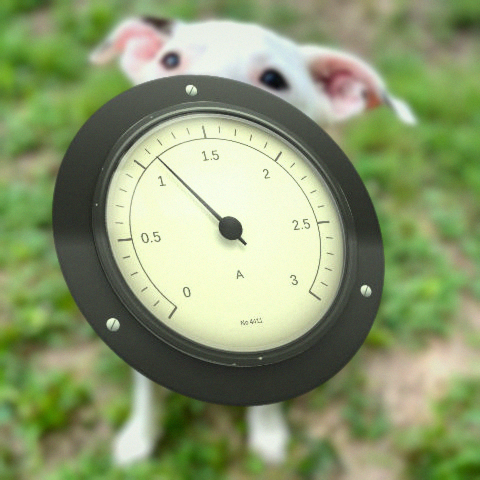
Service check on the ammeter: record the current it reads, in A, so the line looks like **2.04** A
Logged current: **1.1** A
